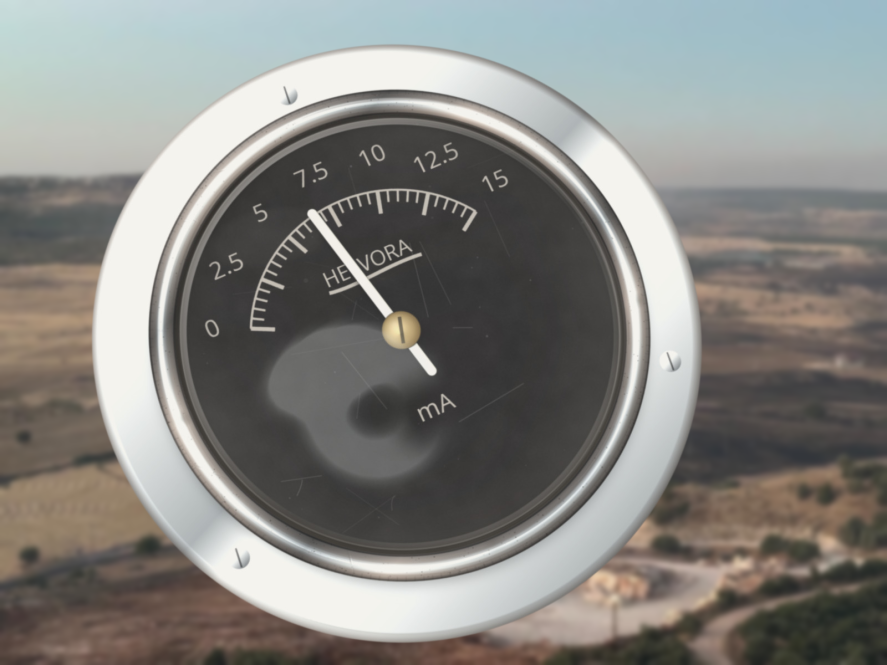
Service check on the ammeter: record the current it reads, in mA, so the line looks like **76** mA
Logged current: **6.5** mA
